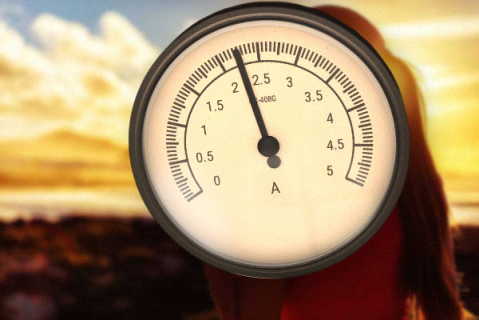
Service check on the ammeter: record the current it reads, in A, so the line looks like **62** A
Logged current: **2.25** A
